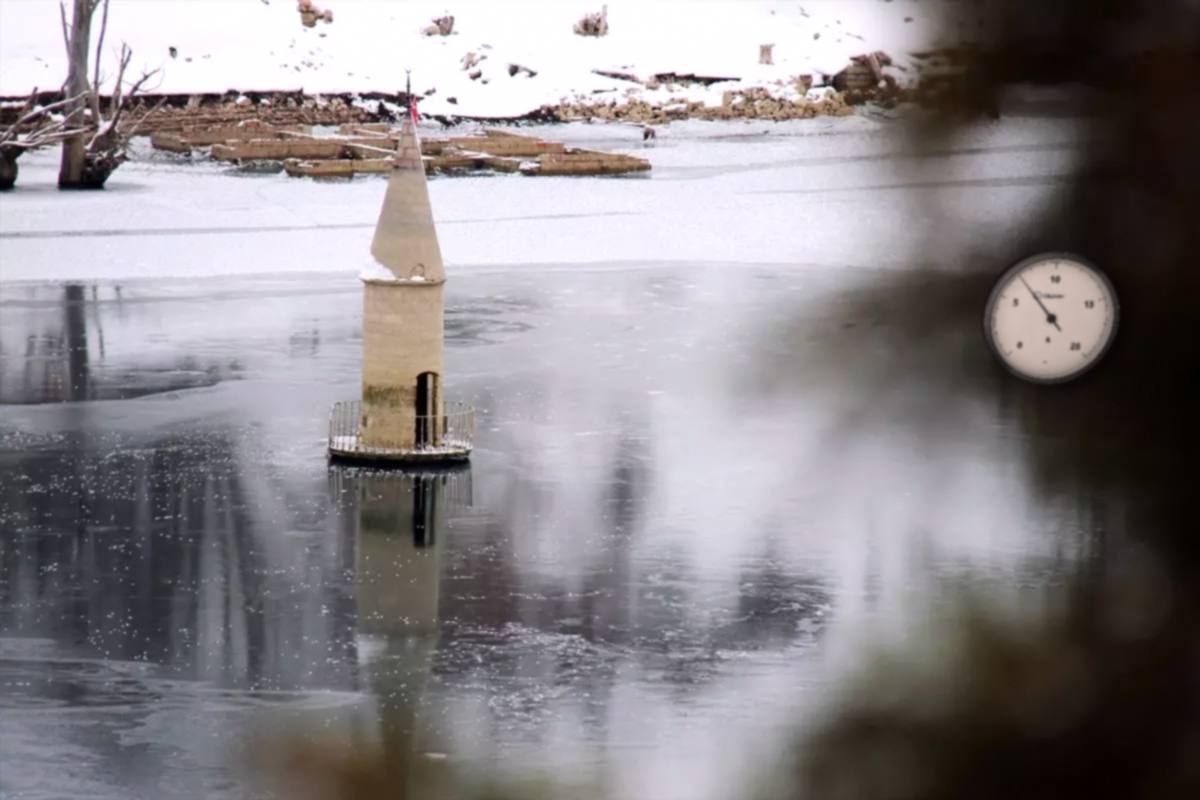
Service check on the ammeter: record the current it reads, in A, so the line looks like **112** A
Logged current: **7** A
